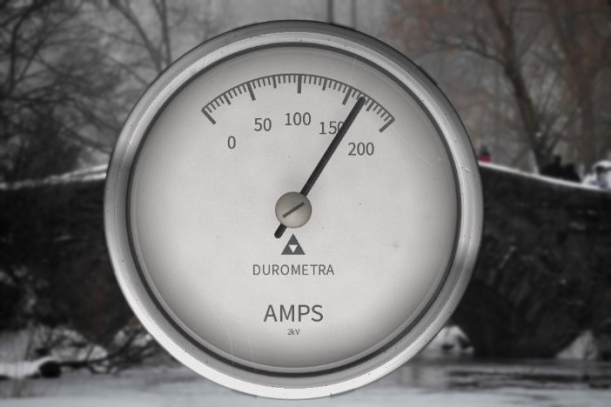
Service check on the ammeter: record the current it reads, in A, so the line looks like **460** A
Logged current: **165** A
